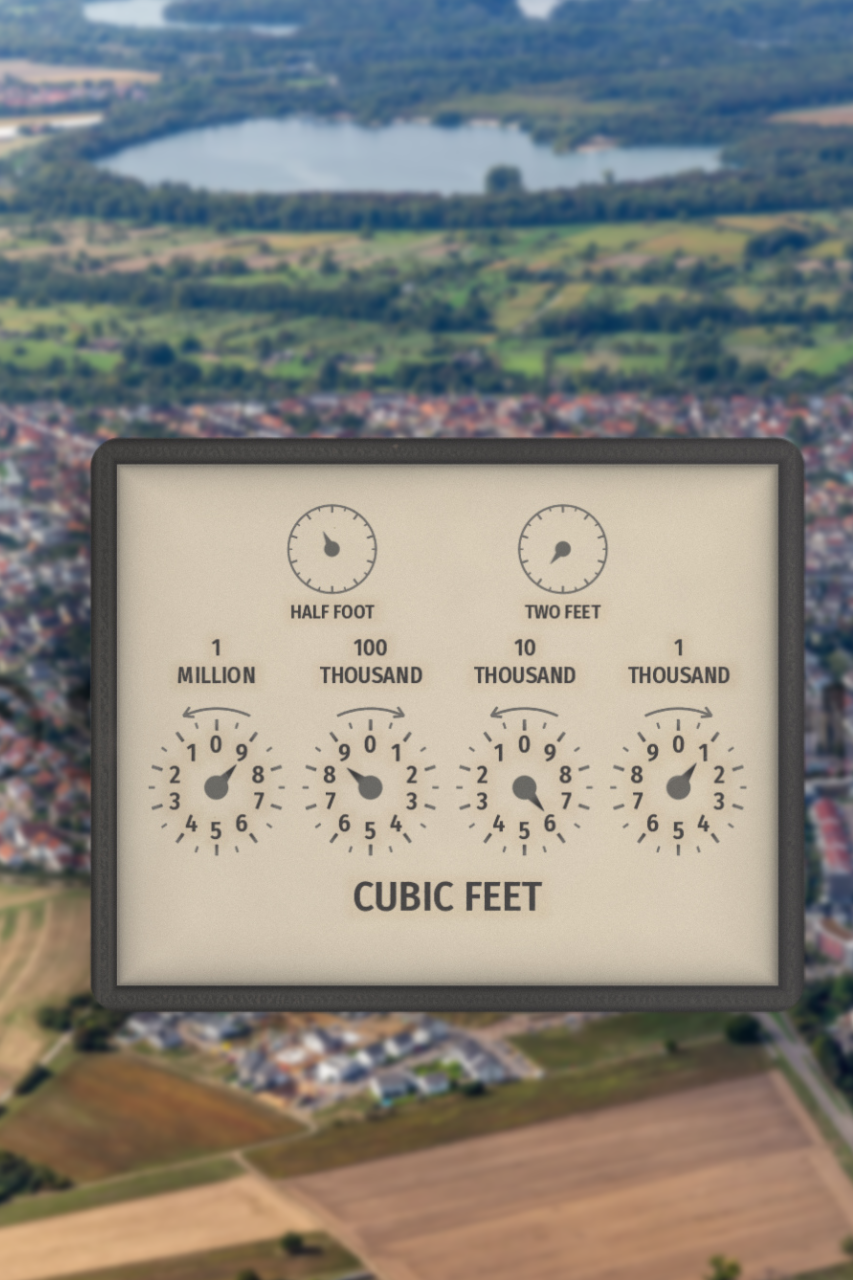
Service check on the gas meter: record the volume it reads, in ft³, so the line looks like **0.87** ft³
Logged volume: **886100** ft³
